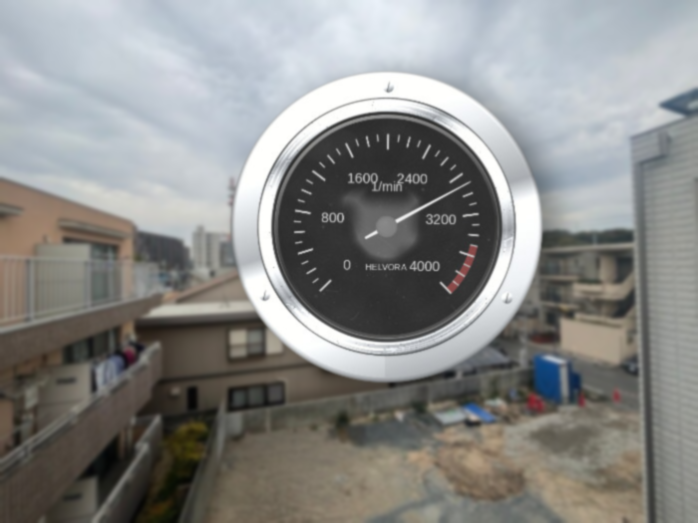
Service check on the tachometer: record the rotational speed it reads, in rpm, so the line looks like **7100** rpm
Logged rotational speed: **2900** rpm
